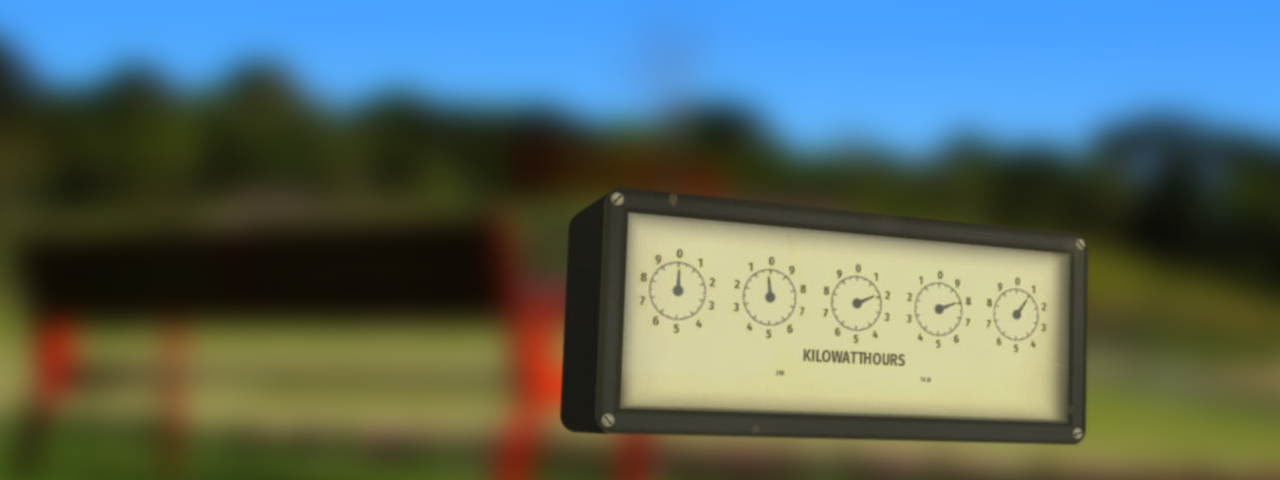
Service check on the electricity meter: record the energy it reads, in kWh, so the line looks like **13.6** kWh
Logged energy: **181** kWh
